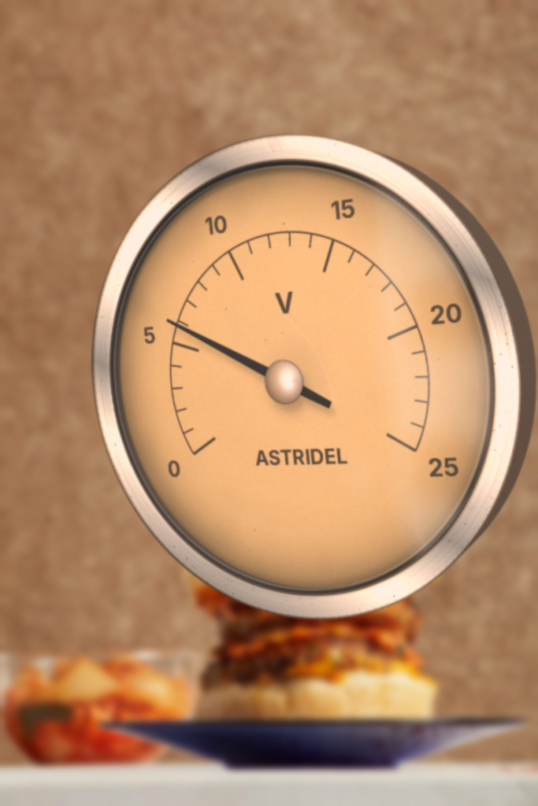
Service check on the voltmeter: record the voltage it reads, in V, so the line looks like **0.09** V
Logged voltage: **6** V
